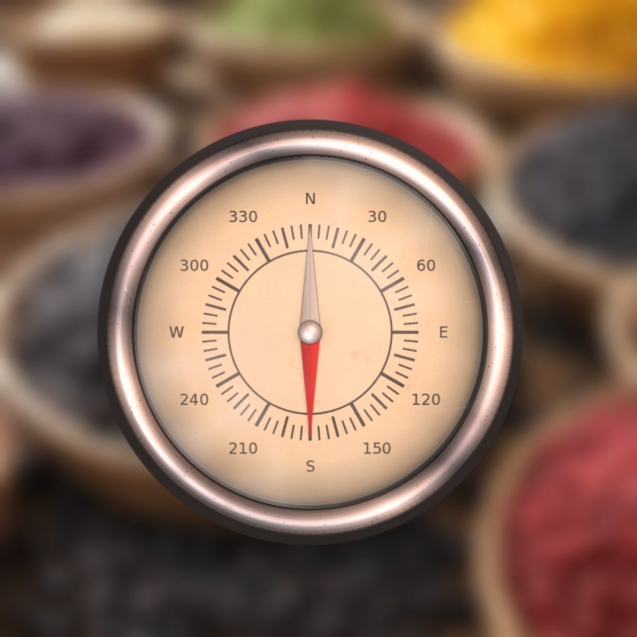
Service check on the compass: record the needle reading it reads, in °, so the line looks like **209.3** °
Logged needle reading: **180** °
